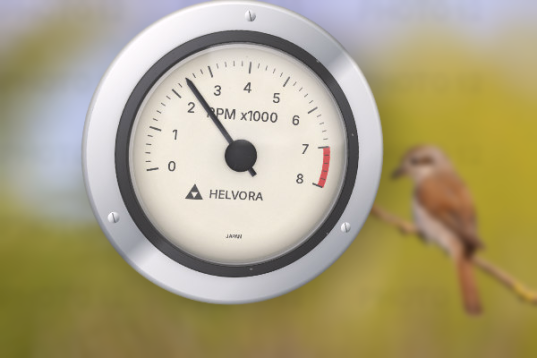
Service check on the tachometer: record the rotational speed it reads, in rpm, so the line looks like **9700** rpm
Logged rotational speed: **2400** rpm
